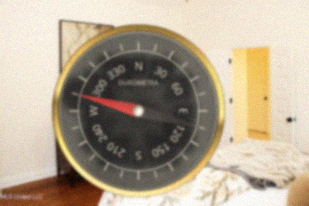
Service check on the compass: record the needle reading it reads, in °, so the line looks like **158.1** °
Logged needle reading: **285** °
